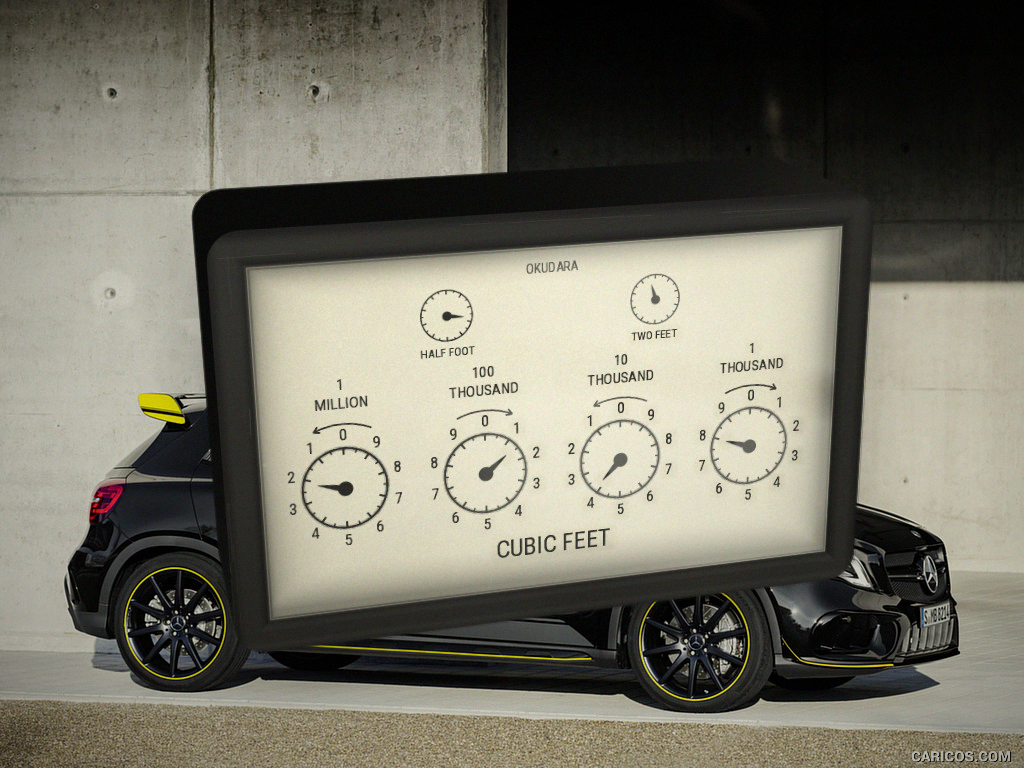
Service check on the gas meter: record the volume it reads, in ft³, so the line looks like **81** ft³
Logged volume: **213800** ft³
